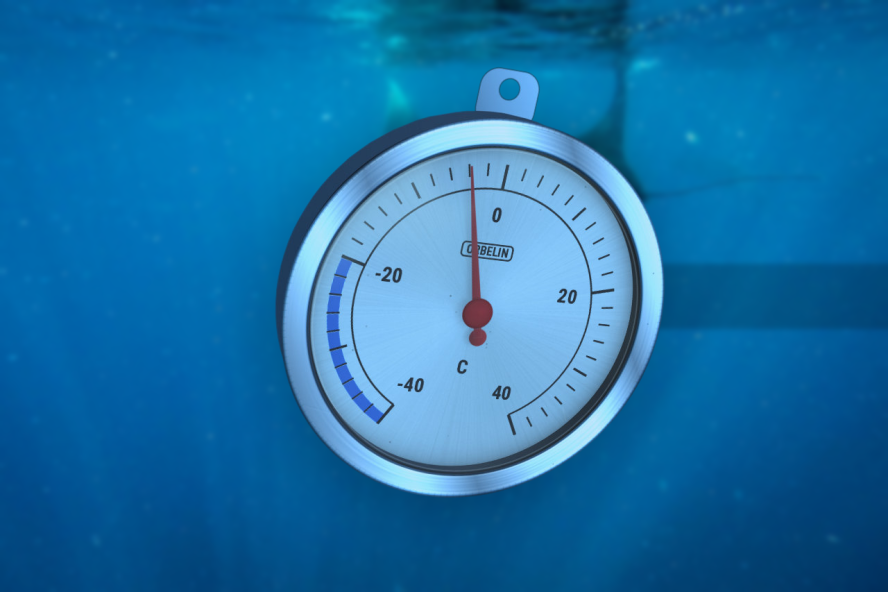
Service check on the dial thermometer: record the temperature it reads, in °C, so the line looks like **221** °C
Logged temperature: **-4** °C
